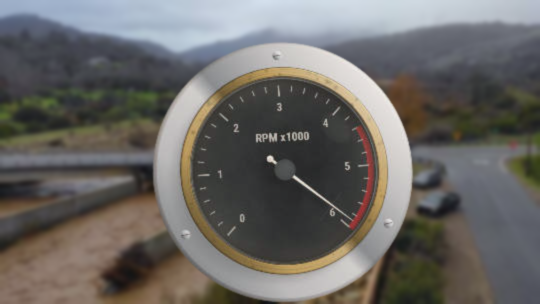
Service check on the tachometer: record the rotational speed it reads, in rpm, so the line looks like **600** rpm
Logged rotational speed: **5900** rpm
